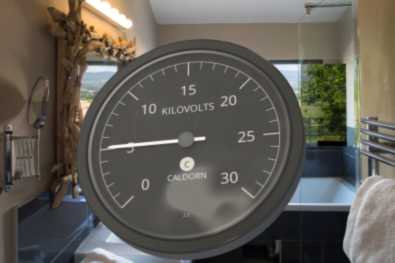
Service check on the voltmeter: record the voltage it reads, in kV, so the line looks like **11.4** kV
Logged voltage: **5** kV
